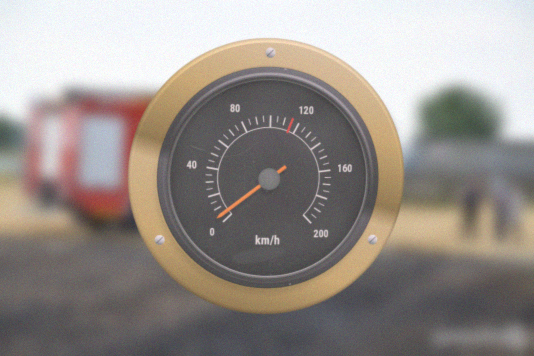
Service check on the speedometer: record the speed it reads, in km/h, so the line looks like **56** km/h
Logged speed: **5** km/h
